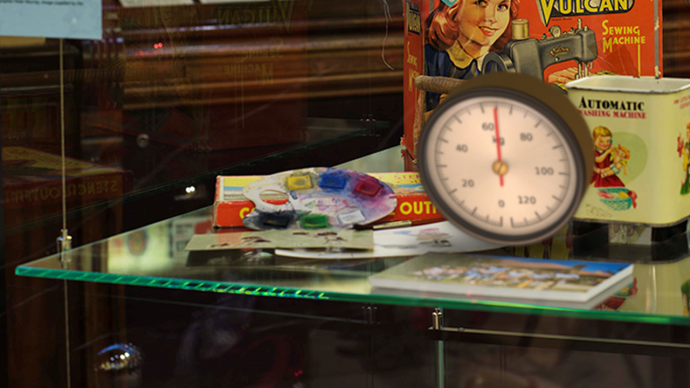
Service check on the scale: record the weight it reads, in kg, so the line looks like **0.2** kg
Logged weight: **65** kg
